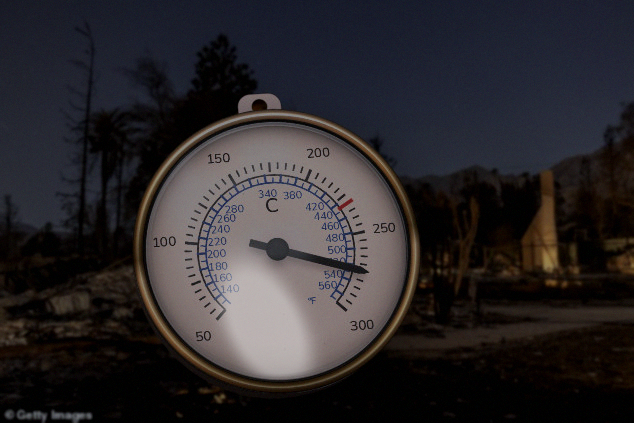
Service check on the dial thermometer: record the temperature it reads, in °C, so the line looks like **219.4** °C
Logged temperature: **275** °C
